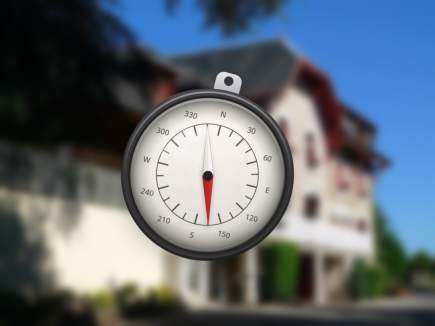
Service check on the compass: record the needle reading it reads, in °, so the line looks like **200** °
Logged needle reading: **165** °
